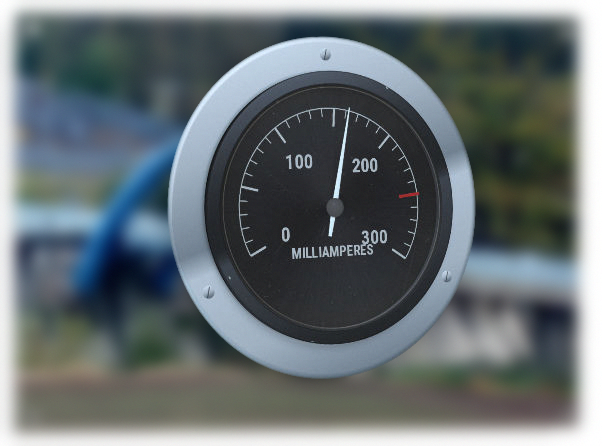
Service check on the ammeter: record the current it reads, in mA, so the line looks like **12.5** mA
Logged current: **160** mA
